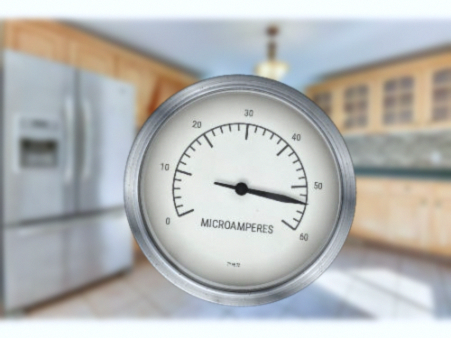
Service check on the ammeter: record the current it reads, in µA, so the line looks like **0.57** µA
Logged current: **54** µA
